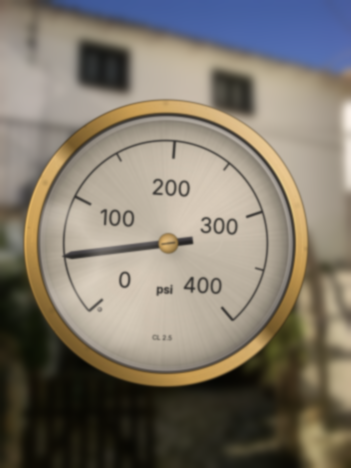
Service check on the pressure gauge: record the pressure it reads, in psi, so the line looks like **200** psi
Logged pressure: **50** psi
